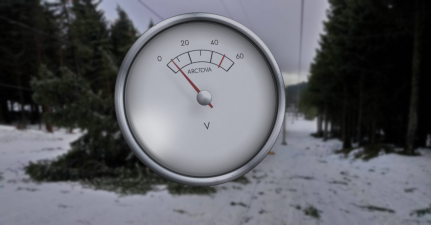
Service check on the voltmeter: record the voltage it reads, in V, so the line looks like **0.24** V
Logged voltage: **5** V
